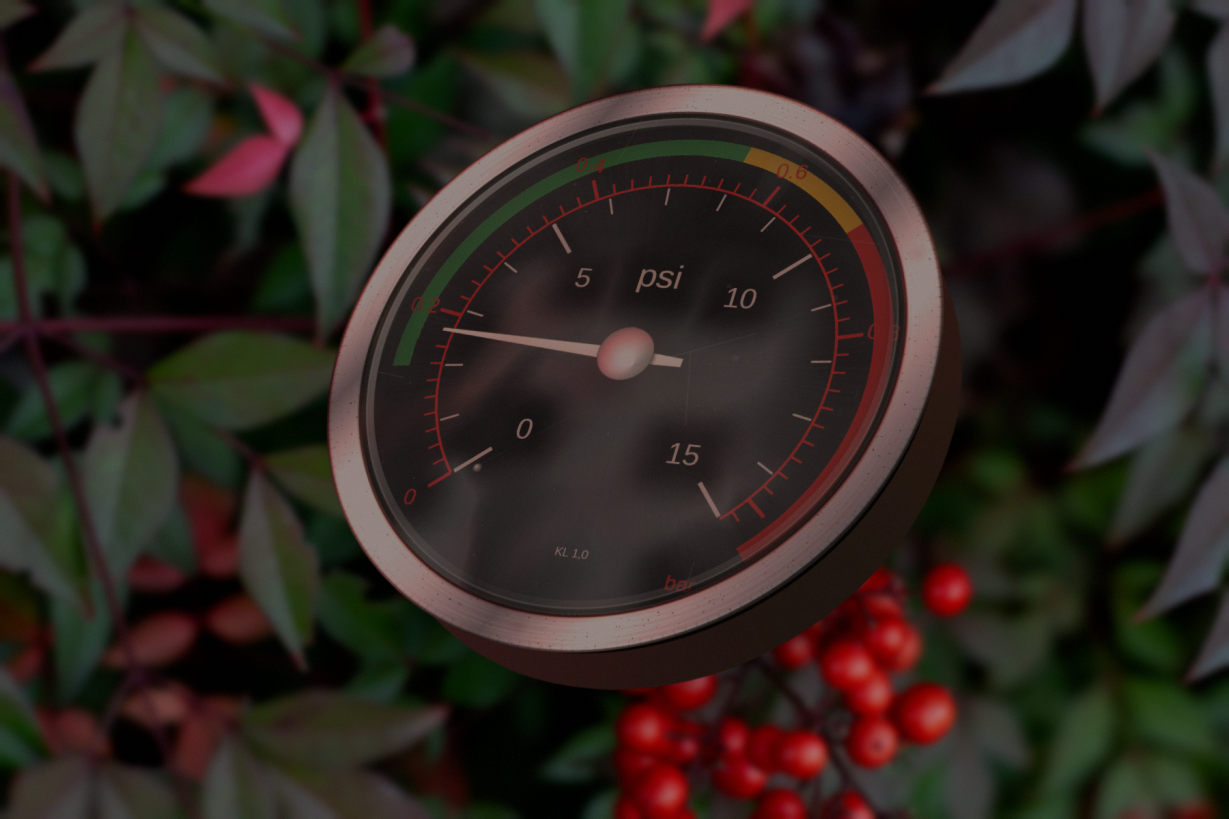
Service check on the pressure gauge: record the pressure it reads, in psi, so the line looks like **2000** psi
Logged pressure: **2.5** psi
